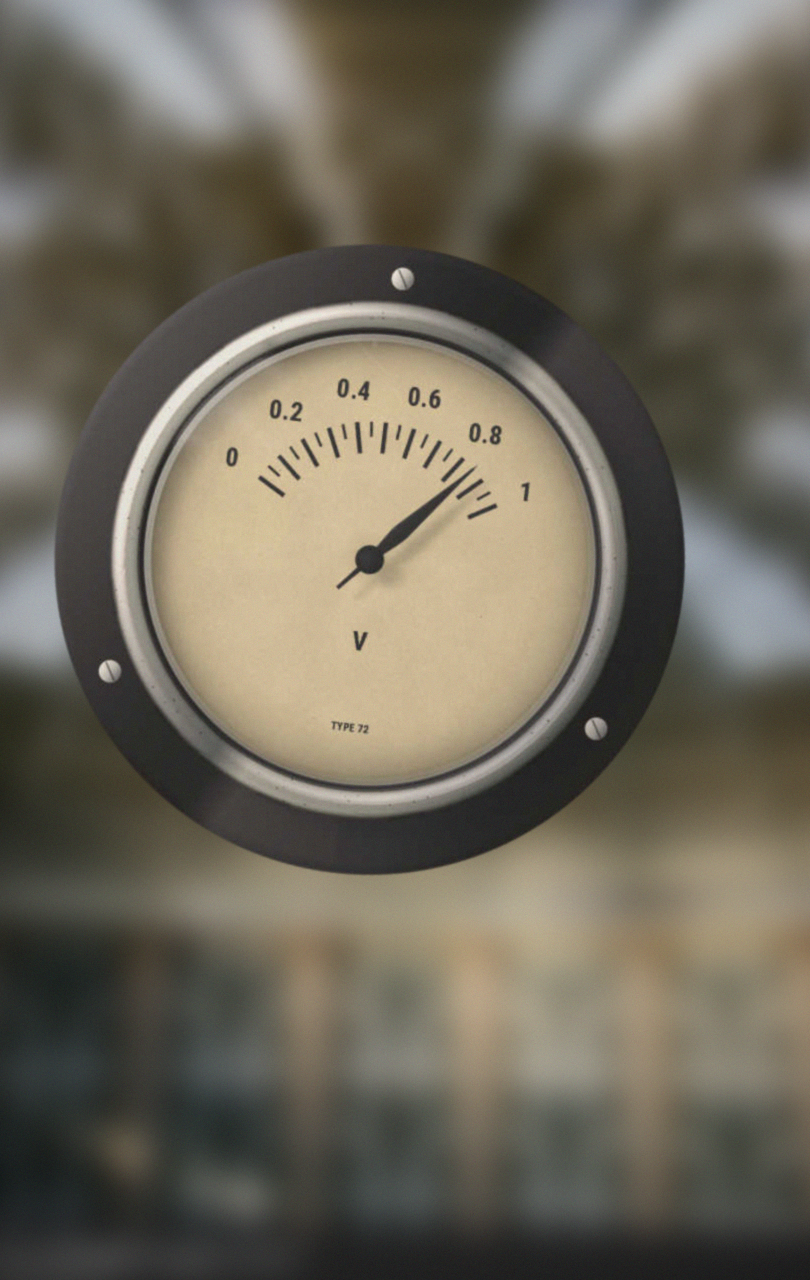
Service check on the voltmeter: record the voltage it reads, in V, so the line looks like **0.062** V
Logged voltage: **0.85** V
